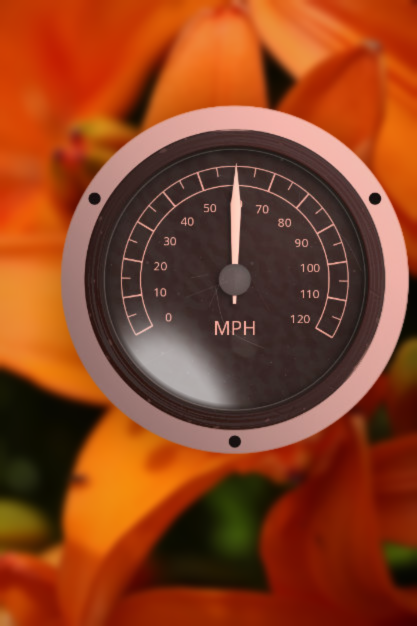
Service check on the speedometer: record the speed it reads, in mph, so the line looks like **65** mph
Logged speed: **60** mph
